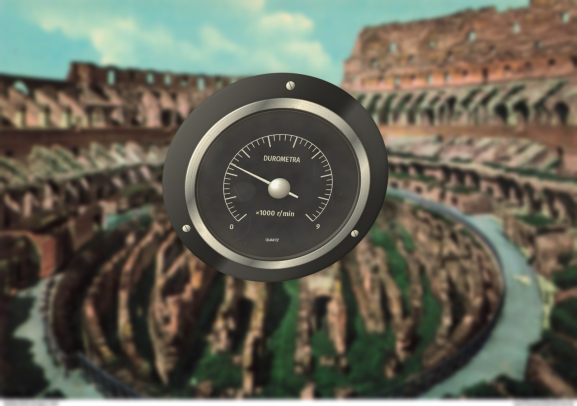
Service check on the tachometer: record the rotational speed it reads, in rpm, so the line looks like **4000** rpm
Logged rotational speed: **2400** rpm
